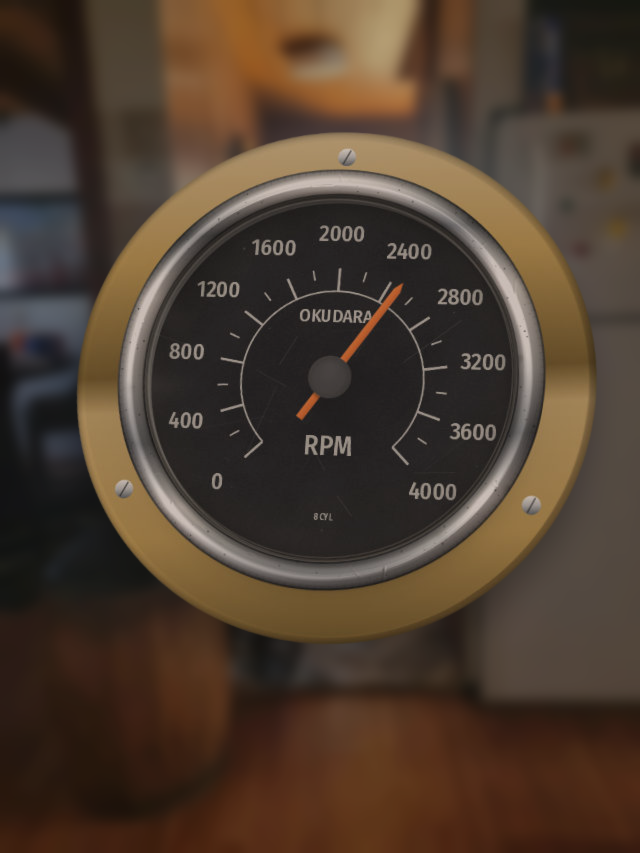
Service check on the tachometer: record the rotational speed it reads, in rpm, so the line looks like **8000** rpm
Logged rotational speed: **2500** rpm
